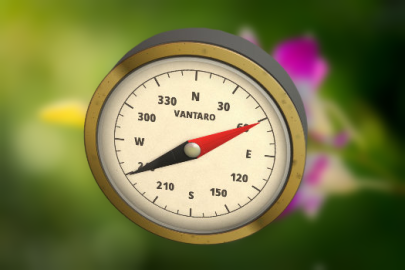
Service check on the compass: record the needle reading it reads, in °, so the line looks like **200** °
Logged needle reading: **60** °
